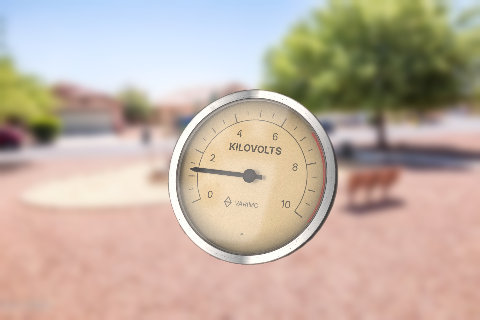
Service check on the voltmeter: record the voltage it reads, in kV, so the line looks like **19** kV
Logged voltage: **1.25** kV
